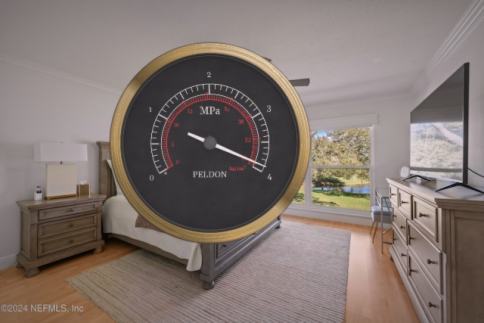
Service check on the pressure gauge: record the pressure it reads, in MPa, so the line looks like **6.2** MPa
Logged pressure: **3.9** MPa
